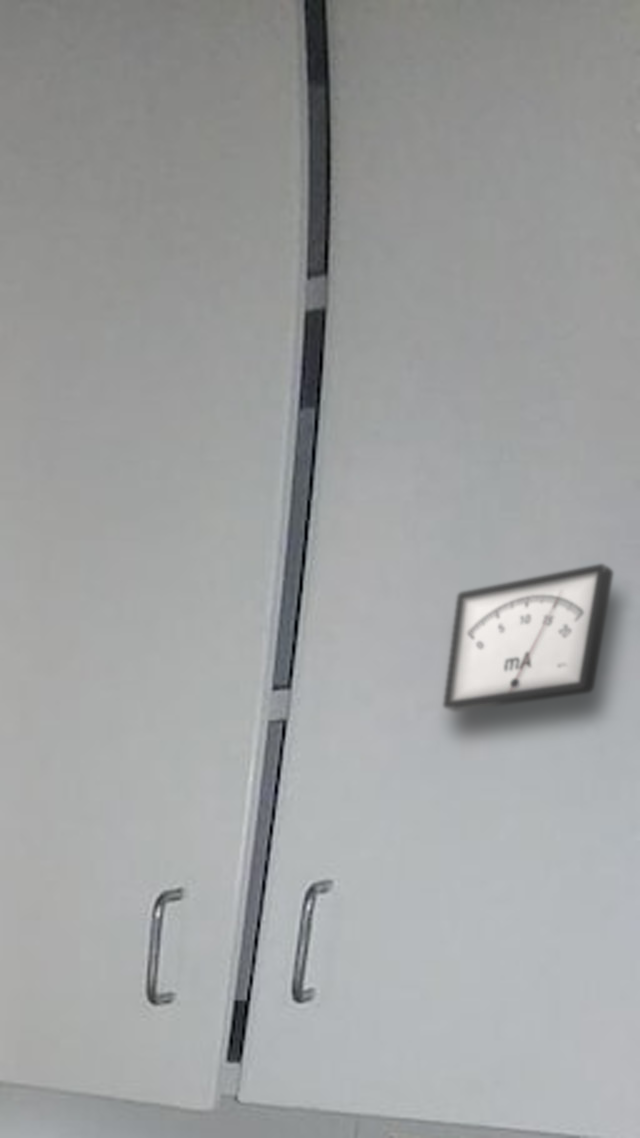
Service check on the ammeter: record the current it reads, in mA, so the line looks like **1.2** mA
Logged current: **15** mA
